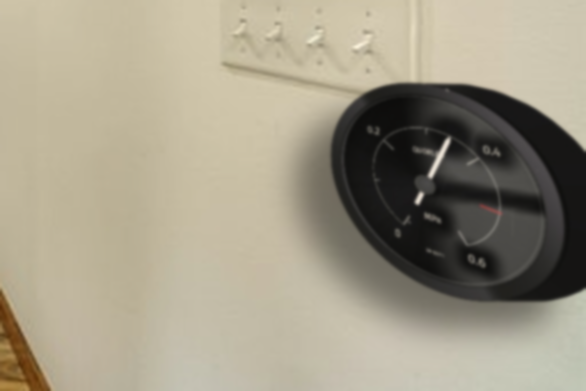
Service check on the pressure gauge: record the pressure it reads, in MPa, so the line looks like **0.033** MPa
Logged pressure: **0.35** MPa
